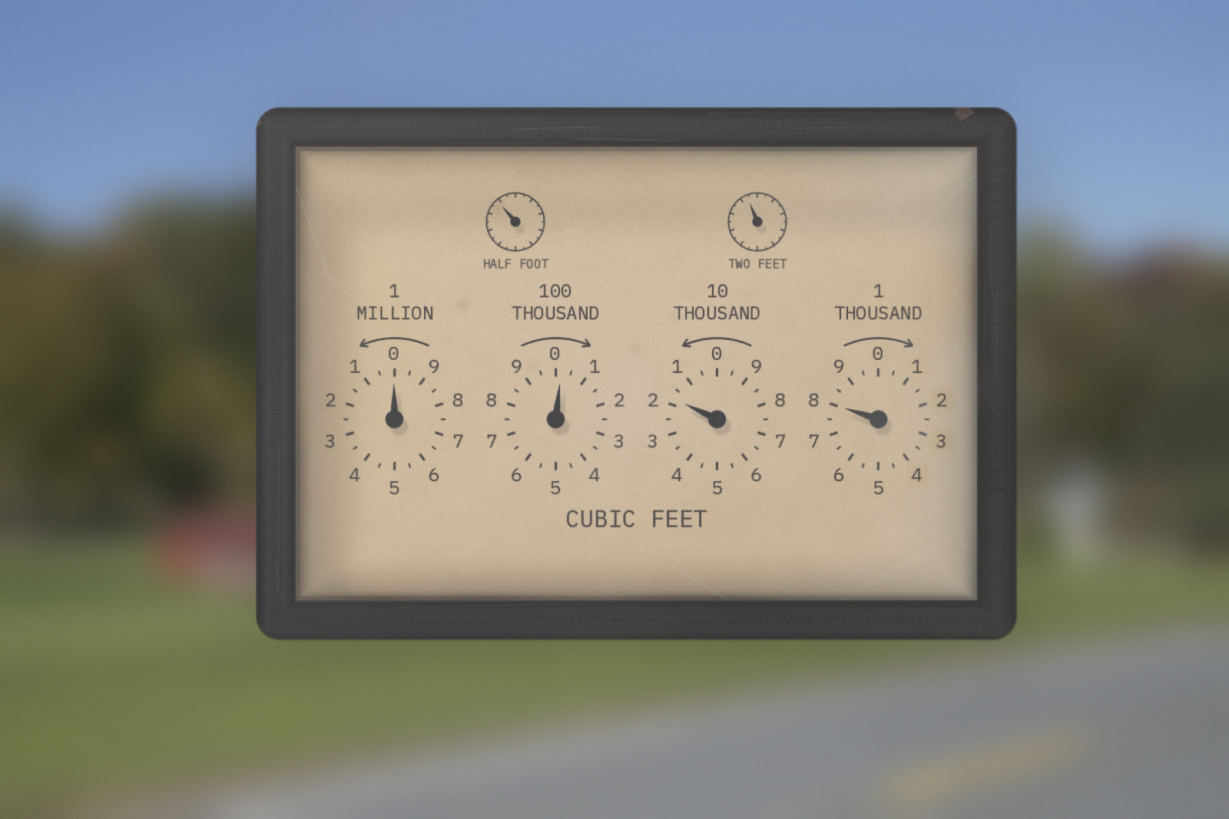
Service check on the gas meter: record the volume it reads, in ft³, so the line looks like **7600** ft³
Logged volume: **1800** ft³
